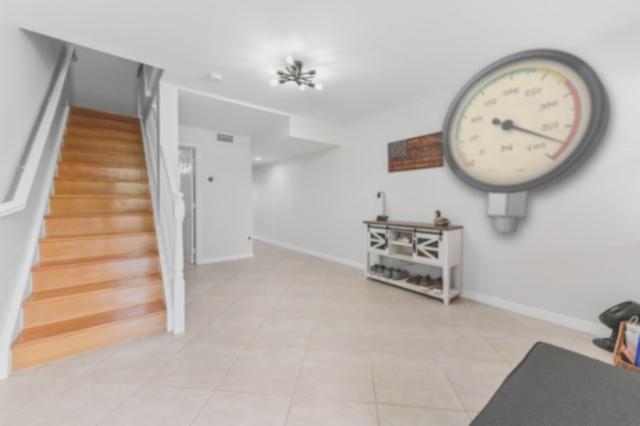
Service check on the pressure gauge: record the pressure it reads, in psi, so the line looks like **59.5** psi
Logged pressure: **375** psi
